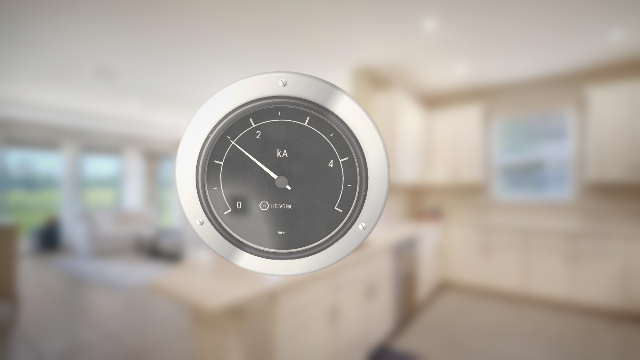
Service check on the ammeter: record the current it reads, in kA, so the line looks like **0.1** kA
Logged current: **1.5** kA
